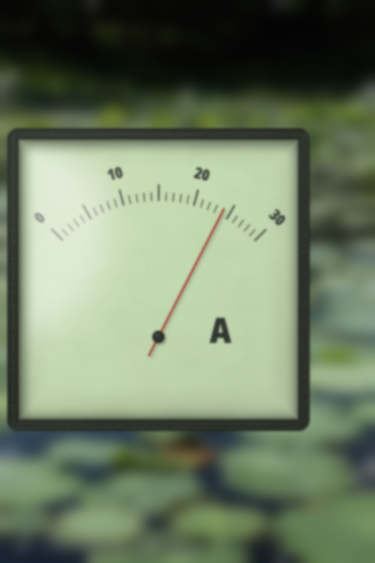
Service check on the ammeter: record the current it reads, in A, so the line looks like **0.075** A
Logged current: **24** A
